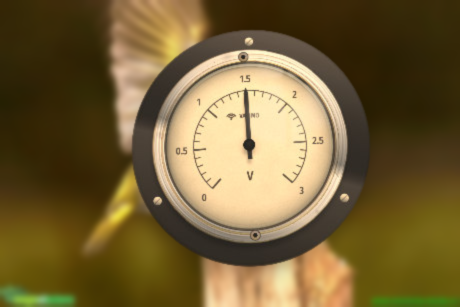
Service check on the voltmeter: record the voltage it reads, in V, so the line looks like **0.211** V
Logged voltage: **1.5** V
